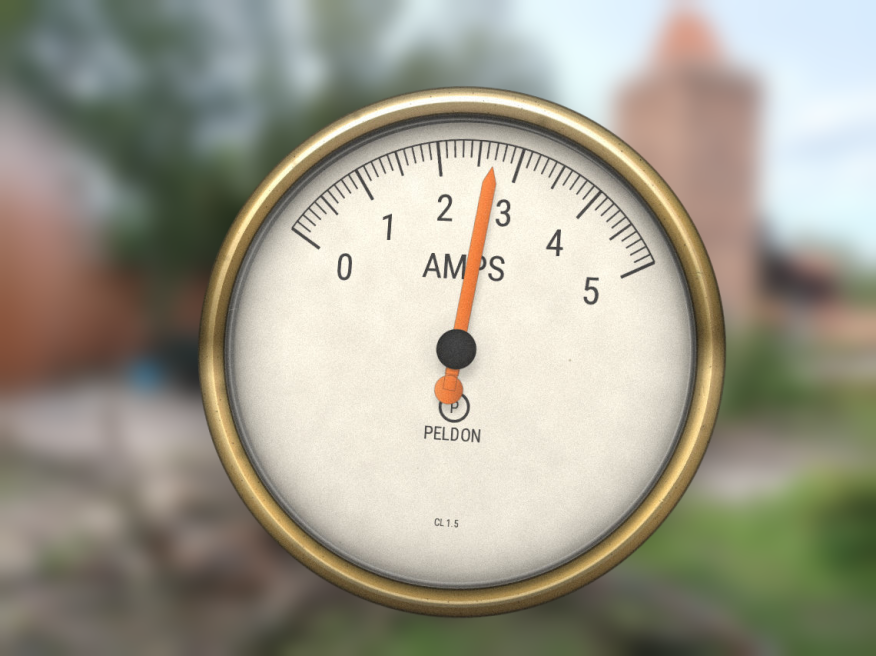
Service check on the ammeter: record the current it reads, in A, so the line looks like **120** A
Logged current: **2.7** A
